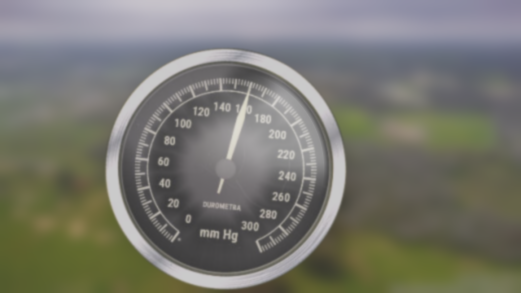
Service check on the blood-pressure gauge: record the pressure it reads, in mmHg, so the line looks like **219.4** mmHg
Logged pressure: **160** mmHg
